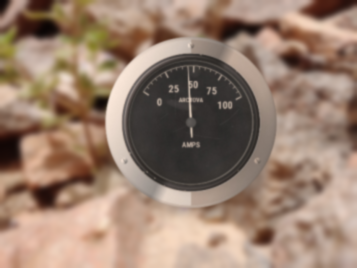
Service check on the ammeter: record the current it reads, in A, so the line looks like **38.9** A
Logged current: **45** A
